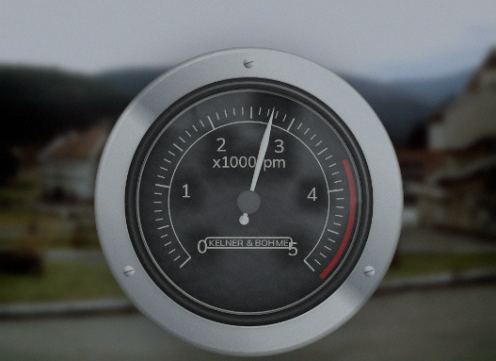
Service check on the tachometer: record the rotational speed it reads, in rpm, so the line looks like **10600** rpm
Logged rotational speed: **2750** rpm
